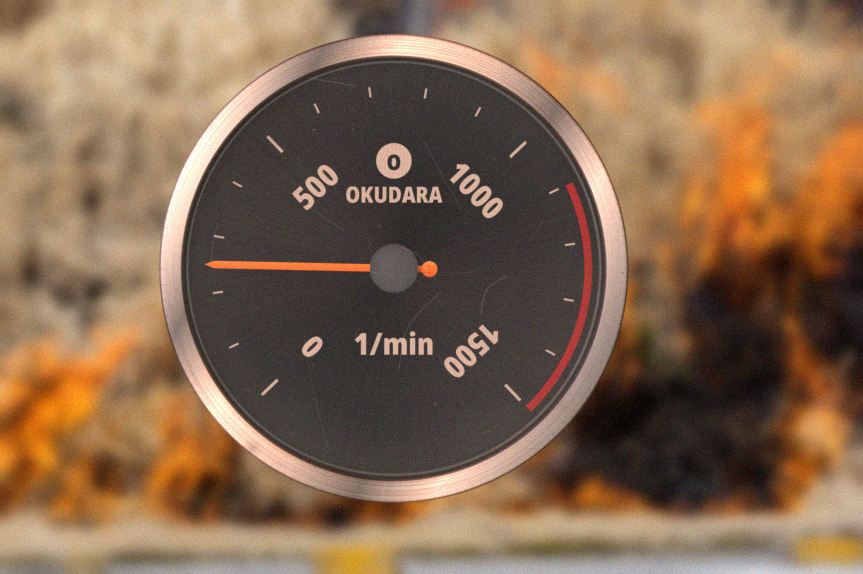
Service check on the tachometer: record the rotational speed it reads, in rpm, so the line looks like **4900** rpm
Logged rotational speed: **250** rpm
